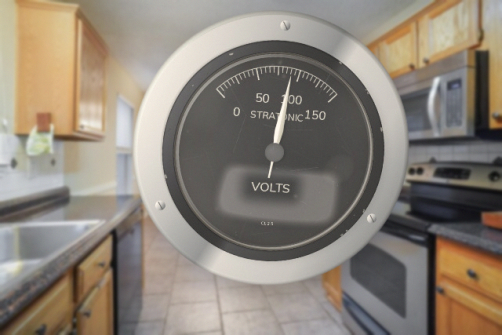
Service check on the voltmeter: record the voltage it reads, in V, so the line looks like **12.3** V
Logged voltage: **90** V
